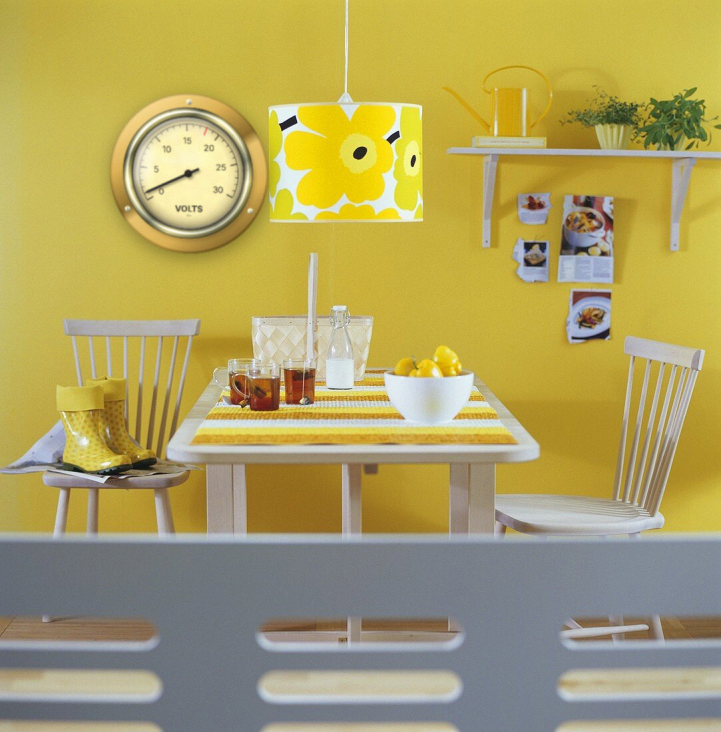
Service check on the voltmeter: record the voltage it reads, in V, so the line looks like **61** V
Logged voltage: **1** V
